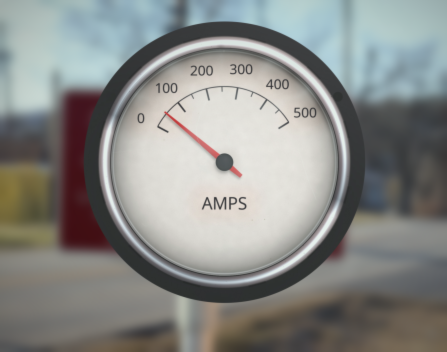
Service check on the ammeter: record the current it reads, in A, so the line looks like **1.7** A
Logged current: **50** A
